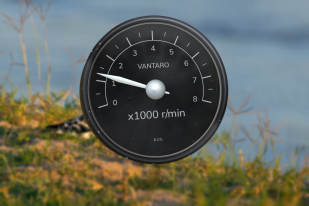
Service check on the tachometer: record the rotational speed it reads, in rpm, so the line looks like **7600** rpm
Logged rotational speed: **1250** rpm
